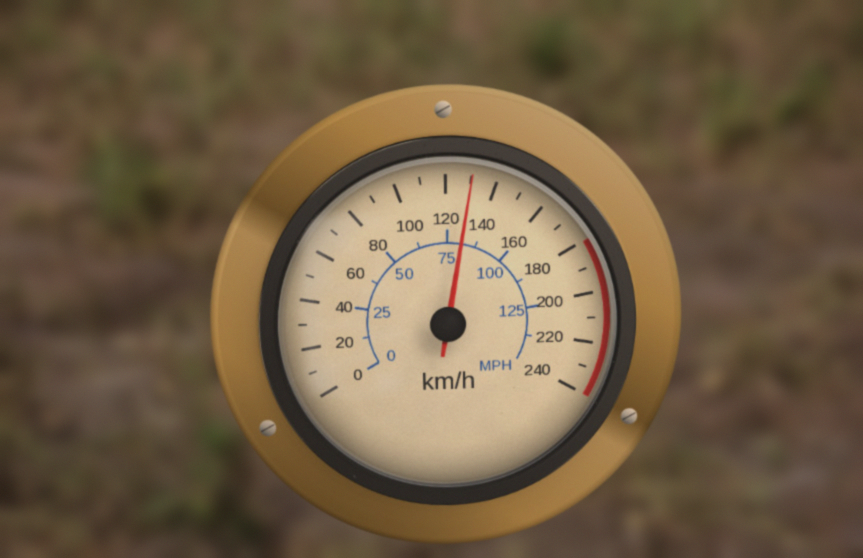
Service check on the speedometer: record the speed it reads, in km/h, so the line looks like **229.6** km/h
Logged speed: **130** km/h
